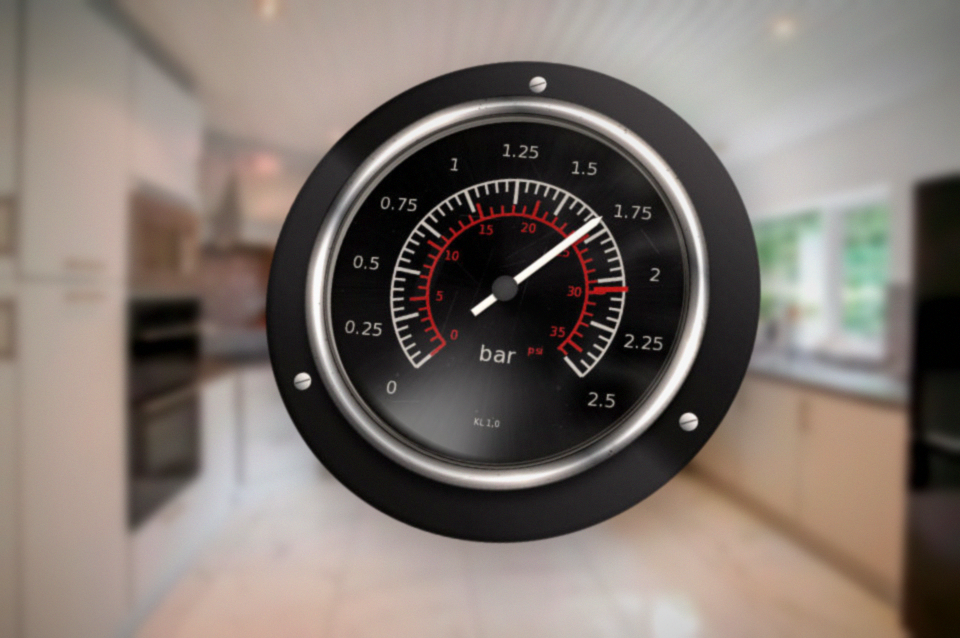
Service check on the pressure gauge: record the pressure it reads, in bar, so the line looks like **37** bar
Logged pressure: **1.7** bar
